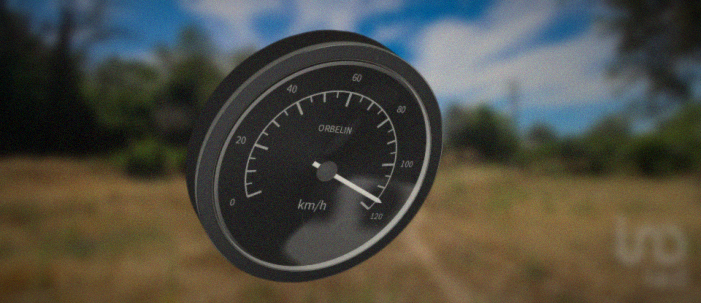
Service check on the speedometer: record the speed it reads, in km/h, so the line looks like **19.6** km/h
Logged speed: **115** km/h
